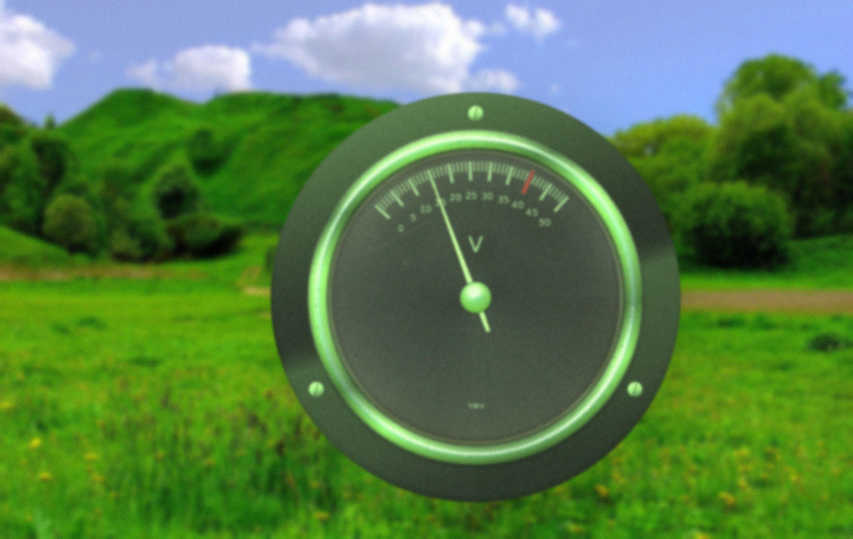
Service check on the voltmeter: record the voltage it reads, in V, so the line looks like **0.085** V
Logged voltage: **15** V
